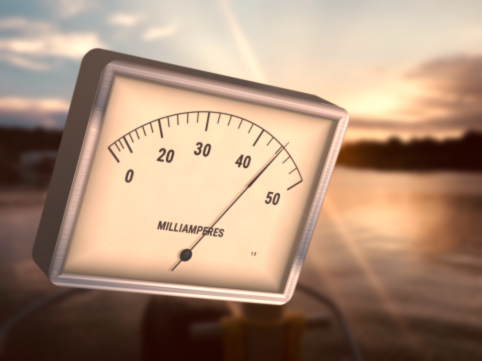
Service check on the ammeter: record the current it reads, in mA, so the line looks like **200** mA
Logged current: **44** mA
